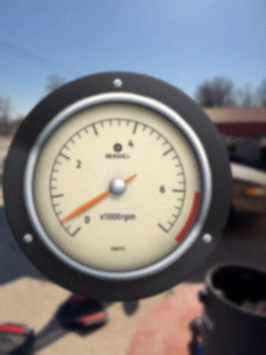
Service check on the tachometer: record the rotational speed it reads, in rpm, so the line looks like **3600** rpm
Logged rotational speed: **400** rpm
